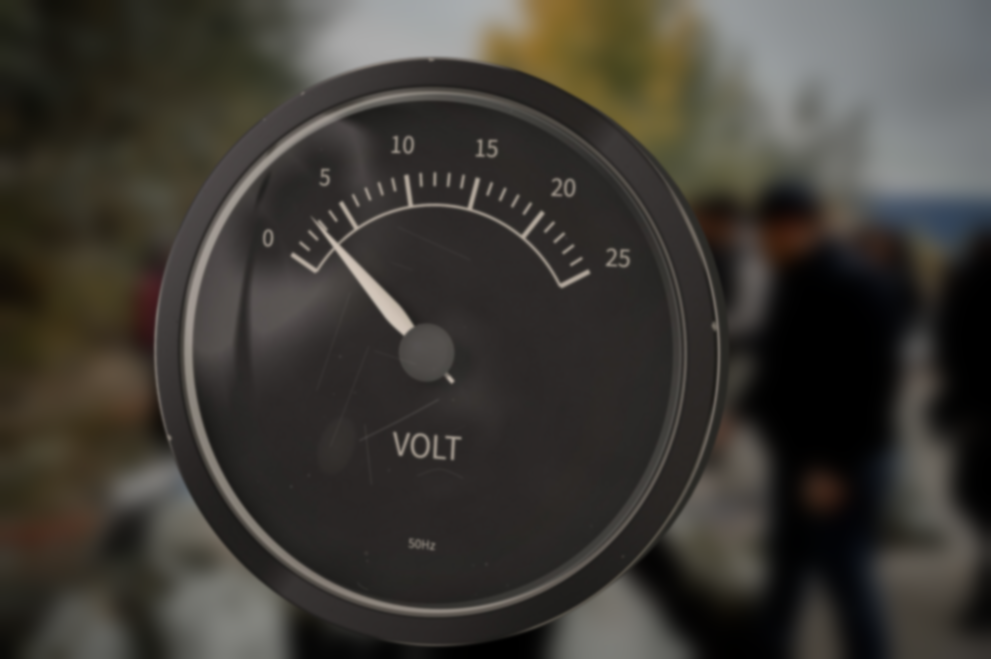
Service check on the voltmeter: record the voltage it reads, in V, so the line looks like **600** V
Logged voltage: **3** V
